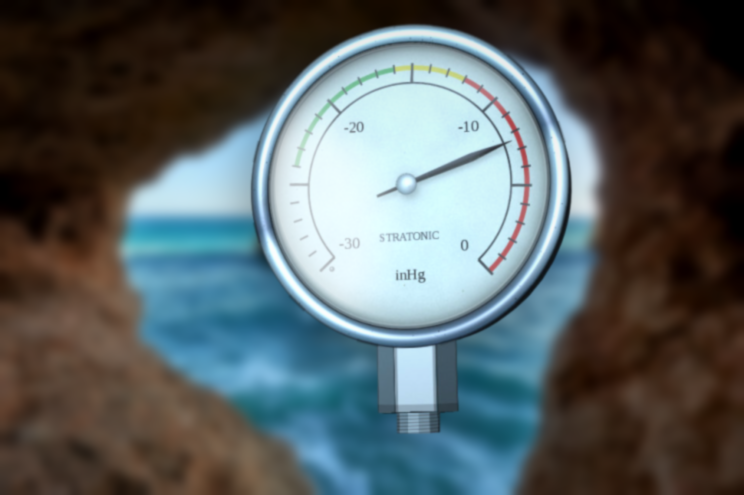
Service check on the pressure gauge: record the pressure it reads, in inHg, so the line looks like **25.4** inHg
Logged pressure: **-7.5** inHg
